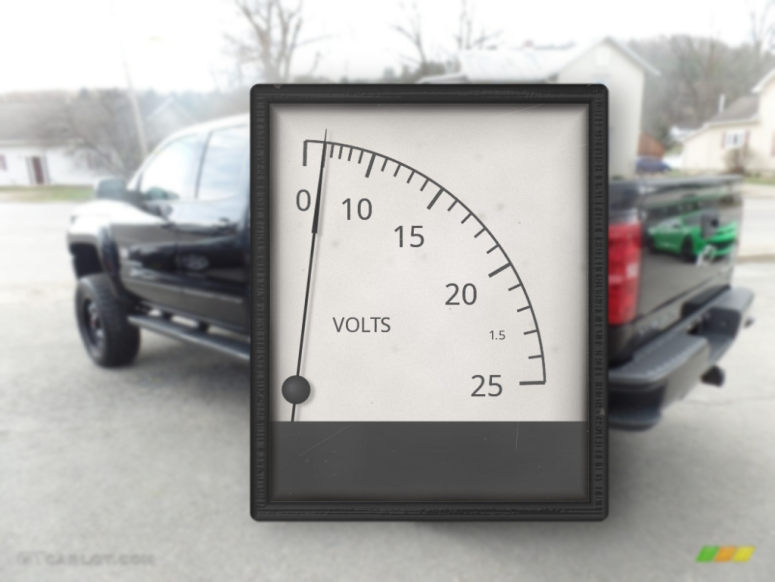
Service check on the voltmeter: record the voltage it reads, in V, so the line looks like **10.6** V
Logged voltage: **5** V
